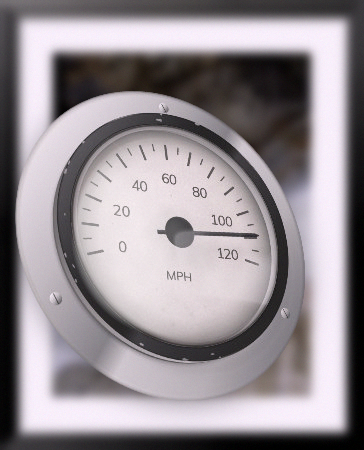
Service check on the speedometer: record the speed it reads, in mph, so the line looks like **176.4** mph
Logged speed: **110** mph
